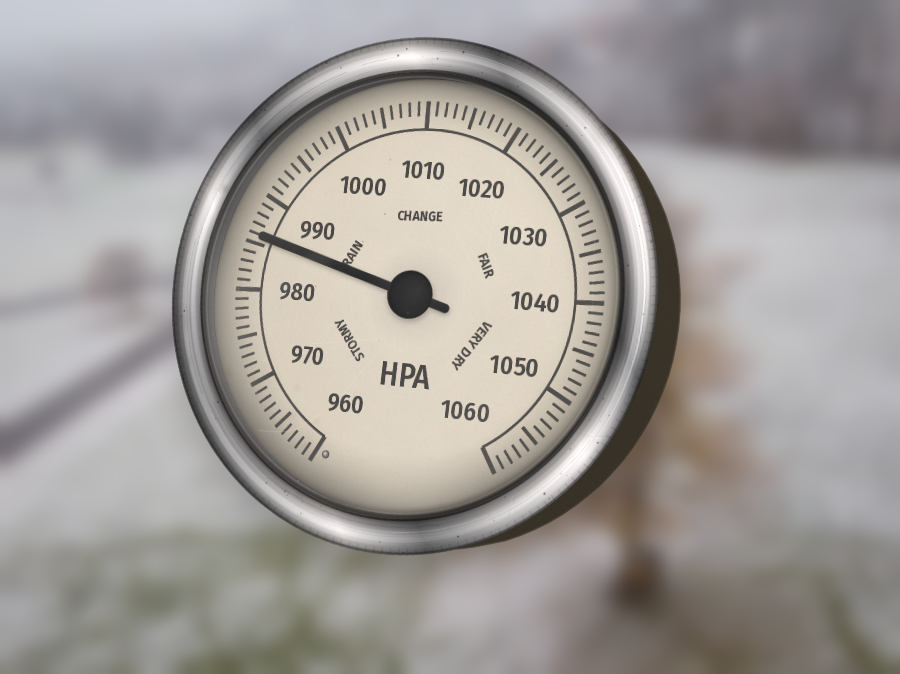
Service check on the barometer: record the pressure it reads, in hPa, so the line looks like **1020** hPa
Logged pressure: **986** hPa
